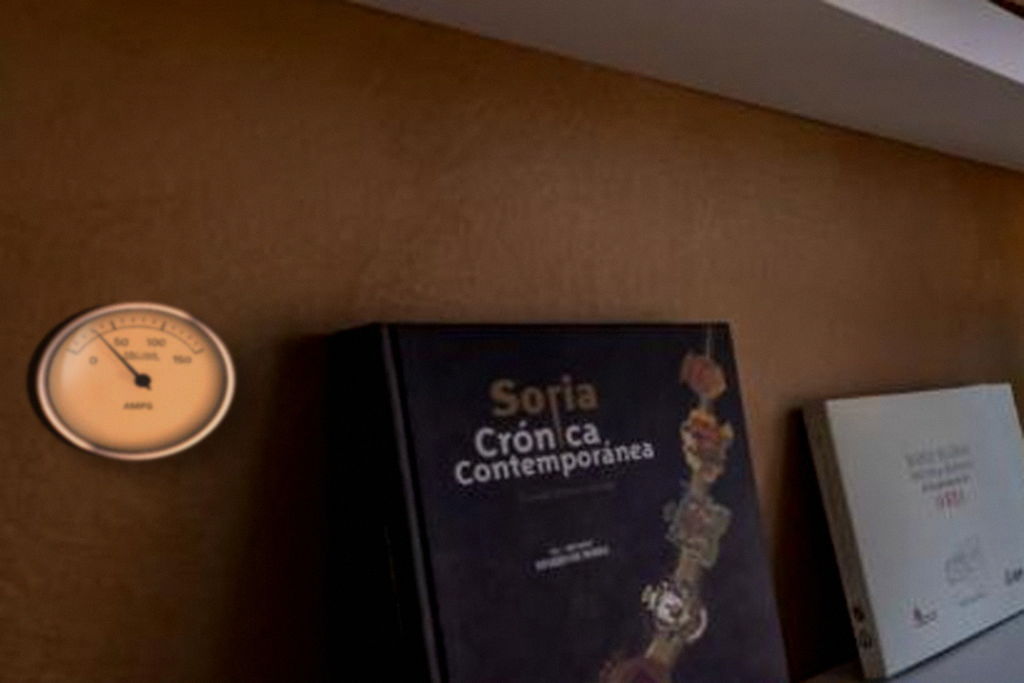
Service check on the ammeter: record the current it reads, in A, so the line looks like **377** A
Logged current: **30** A
